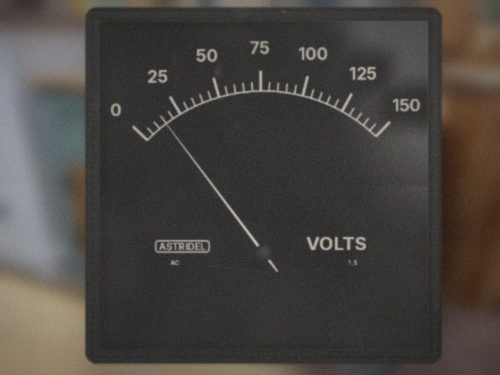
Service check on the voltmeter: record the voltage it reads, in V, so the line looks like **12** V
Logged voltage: **15** V
